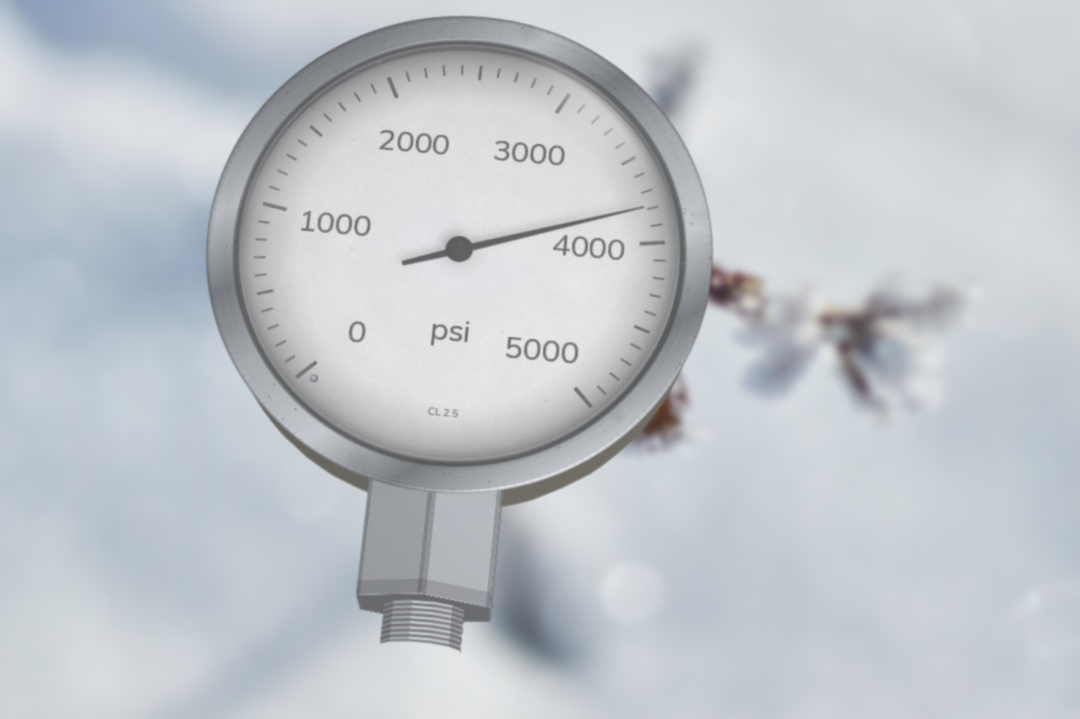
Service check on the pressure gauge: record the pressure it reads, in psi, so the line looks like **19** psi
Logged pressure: **3800** psi
